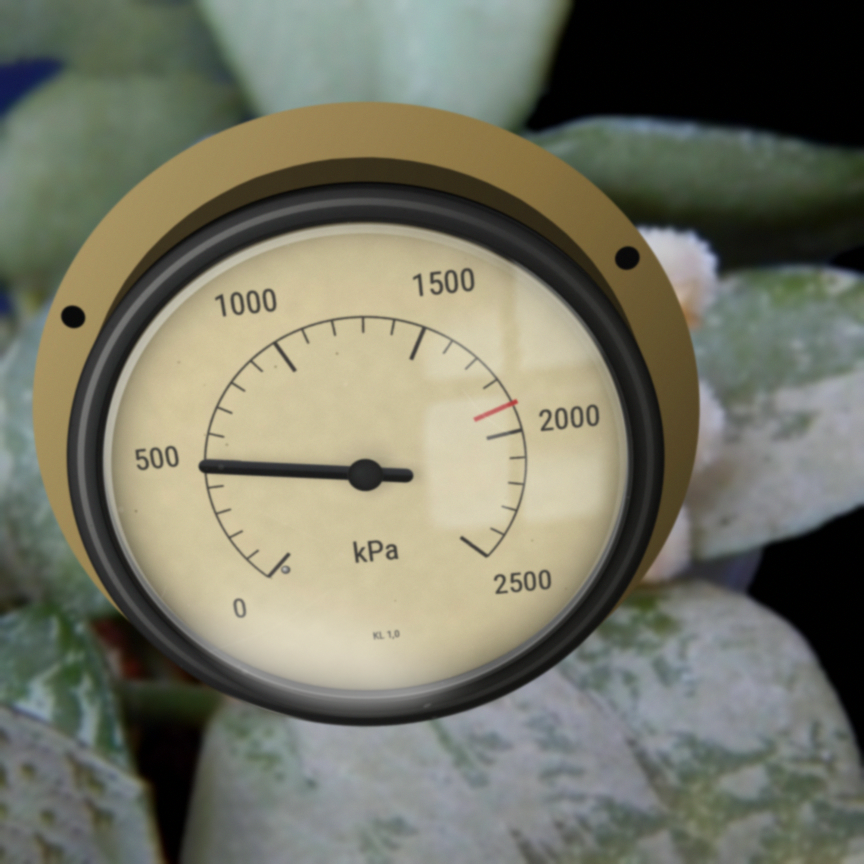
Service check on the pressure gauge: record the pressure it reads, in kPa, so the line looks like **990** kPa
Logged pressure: **500** kPa
